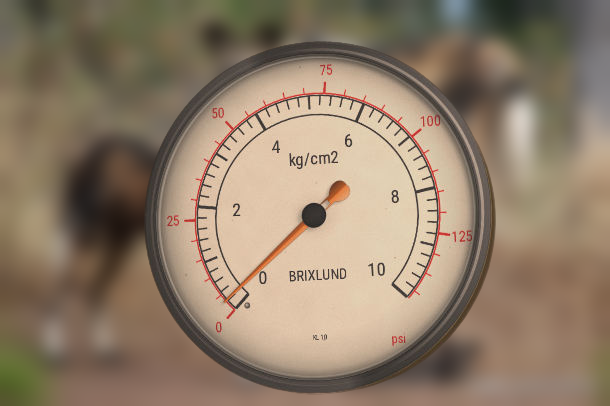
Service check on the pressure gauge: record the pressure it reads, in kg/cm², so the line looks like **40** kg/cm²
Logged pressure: **0.2** kg/cm²
